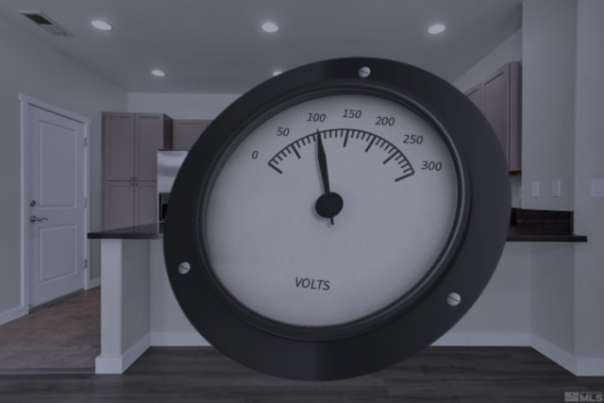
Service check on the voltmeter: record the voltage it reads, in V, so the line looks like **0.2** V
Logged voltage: **100** V
